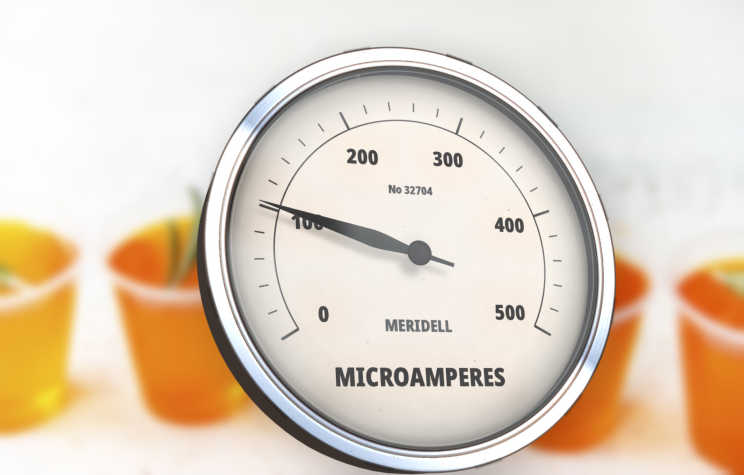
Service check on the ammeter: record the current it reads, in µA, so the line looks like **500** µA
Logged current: **100** µA
